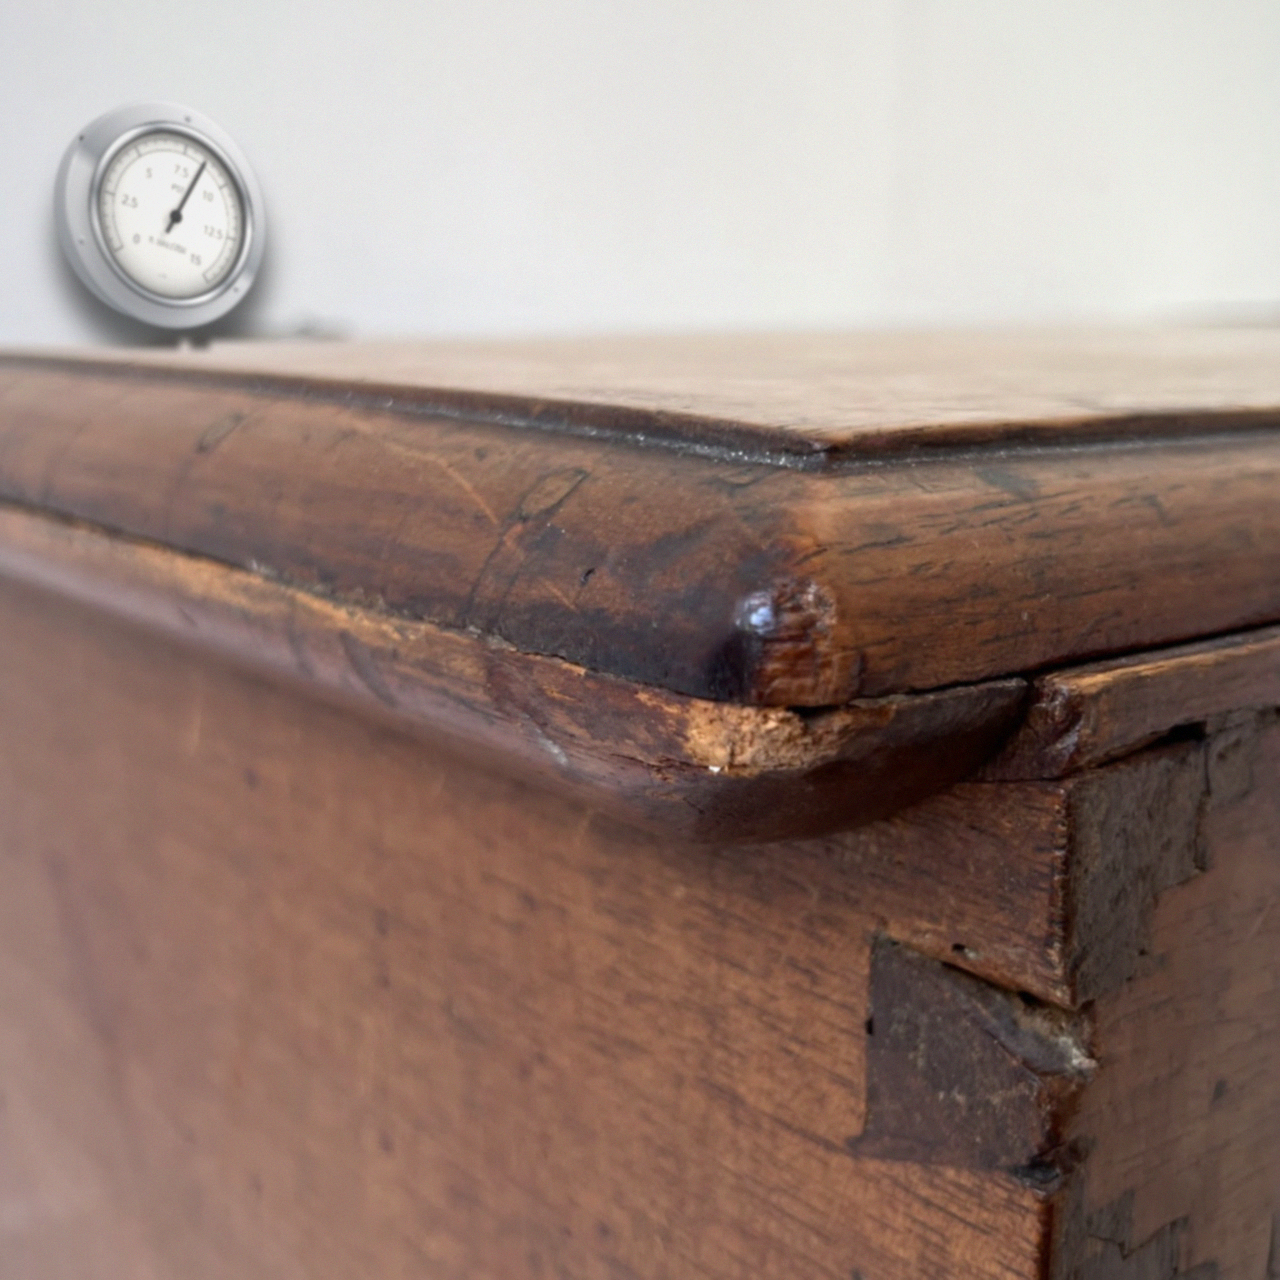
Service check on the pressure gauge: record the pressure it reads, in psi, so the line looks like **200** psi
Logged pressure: **8.5** psi
